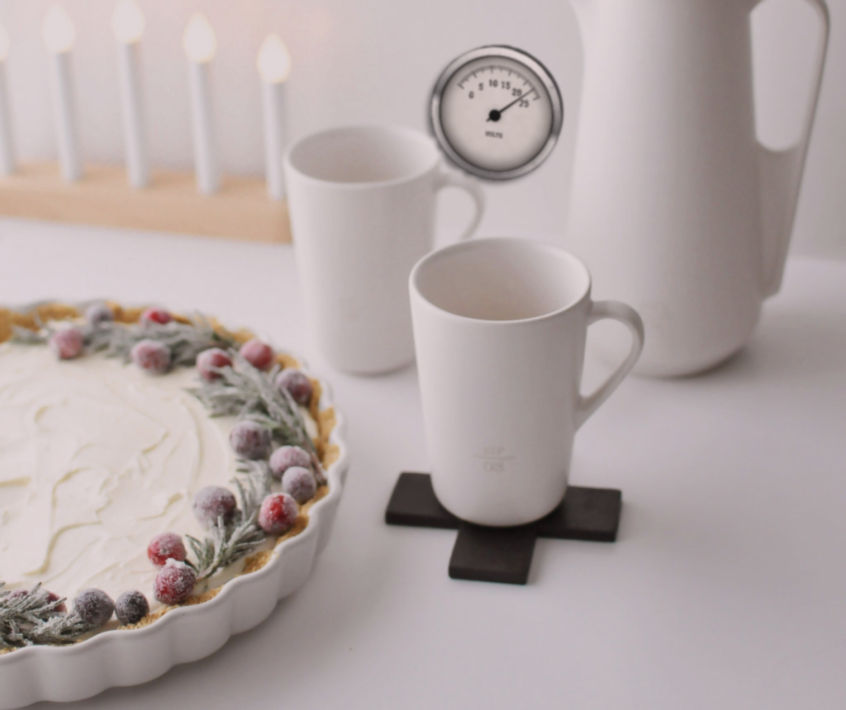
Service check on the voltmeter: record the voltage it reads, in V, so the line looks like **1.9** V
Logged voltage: **22.5** V
